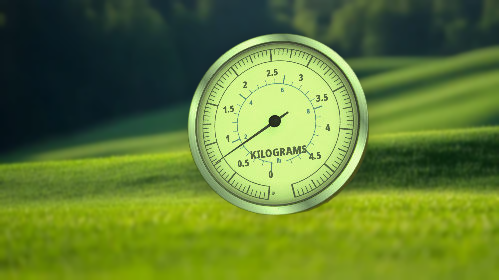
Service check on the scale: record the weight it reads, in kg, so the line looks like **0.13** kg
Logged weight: **0.75** kg
